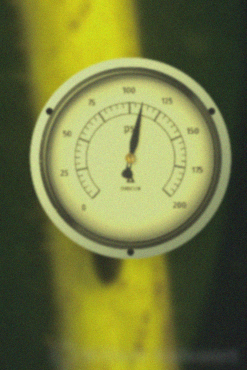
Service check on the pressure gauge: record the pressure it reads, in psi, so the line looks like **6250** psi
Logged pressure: **110** psi
